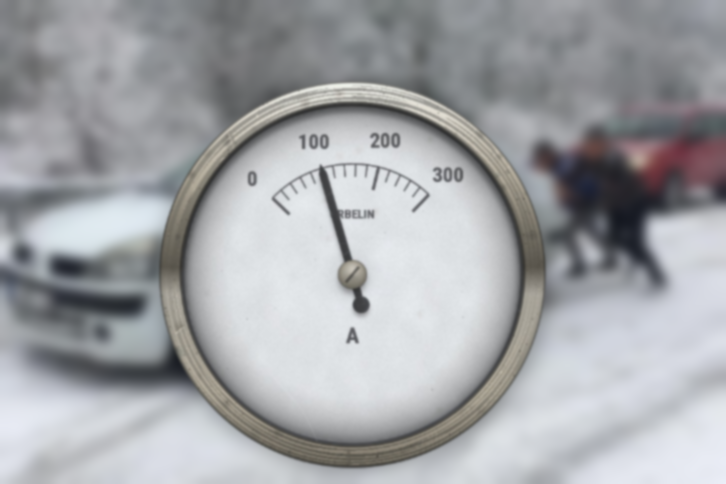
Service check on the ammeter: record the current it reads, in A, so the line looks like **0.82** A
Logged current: **100** A
